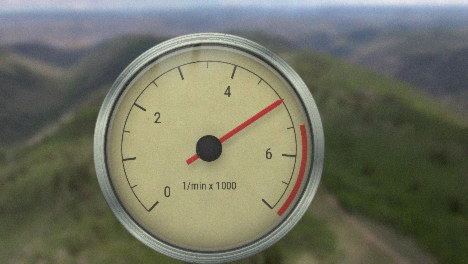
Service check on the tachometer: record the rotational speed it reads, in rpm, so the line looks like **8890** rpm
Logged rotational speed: **5000** rpm
